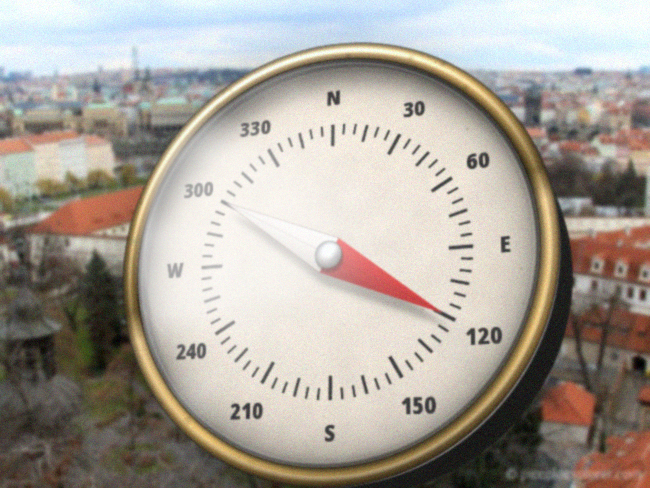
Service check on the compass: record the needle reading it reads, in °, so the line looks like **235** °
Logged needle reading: **120** °
